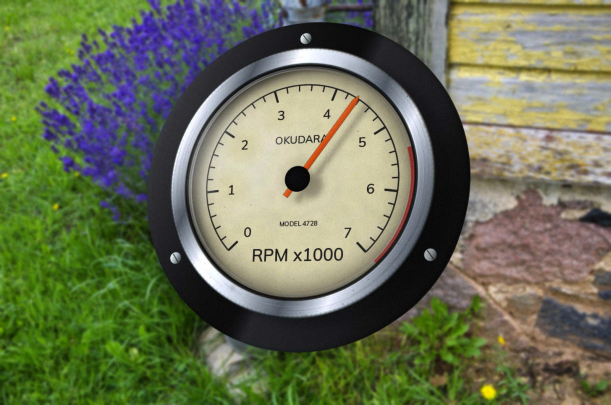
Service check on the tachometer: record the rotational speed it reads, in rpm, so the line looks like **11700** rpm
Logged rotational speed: **4400** rpm
